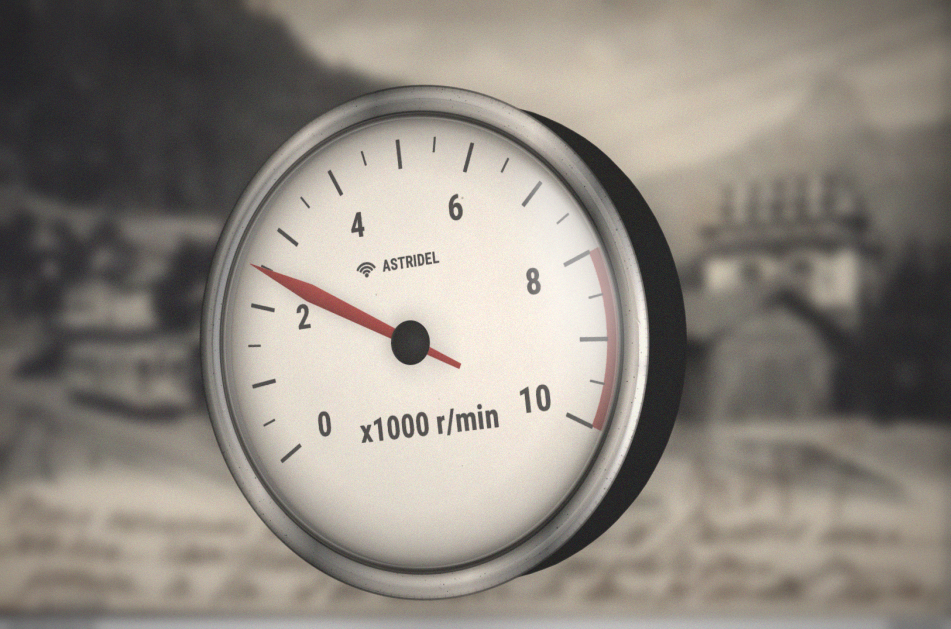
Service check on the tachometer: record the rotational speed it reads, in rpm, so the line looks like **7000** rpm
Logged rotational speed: **2500** rpm
